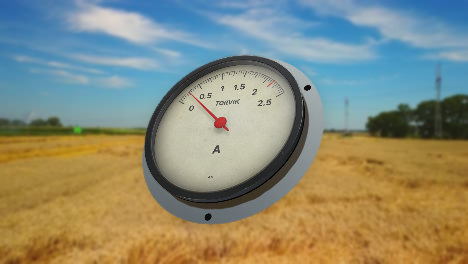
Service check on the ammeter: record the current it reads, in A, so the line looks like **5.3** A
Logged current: **0.25** A
